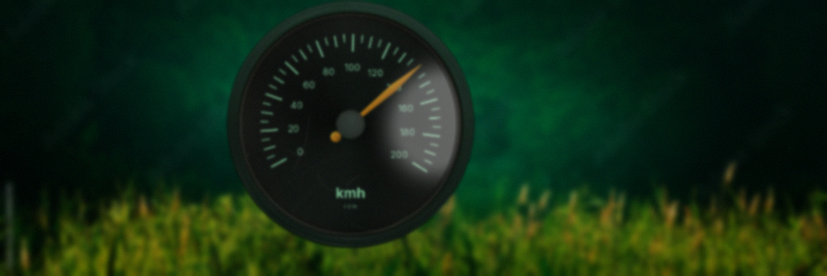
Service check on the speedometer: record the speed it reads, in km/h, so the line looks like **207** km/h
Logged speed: **140** km/h
